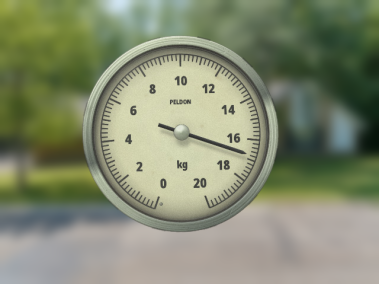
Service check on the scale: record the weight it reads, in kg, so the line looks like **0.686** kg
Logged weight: **16.8** kg
